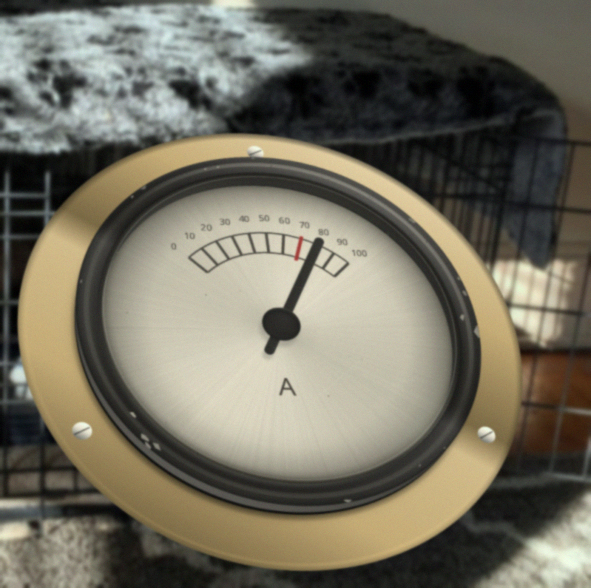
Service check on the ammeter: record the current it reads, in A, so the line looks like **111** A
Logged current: **80** A
